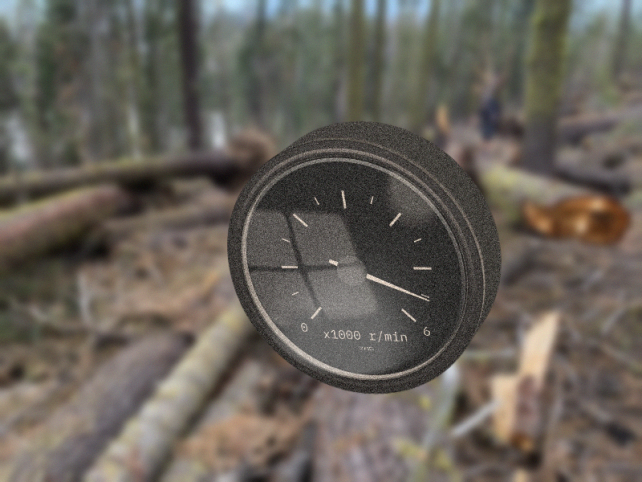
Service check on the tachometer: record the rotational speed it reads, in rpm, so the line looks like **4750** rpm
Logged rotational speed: **5500** rpm
